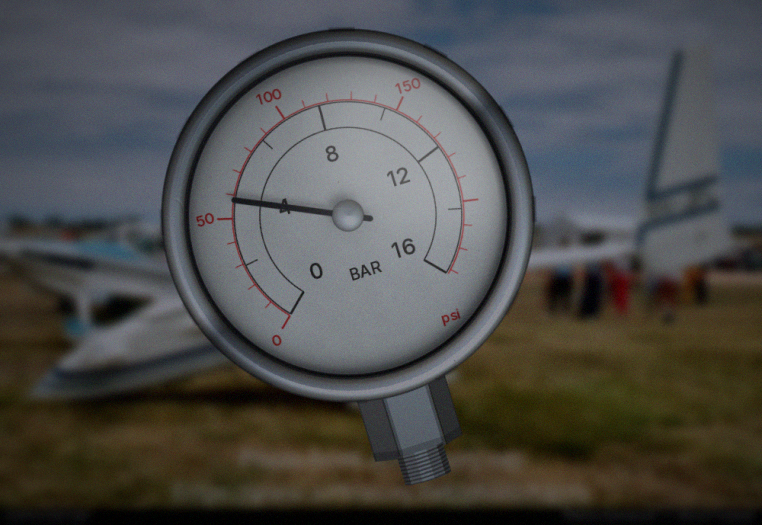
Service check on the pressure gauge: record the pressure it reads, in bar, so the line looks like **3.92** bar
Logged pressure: **4** bar
